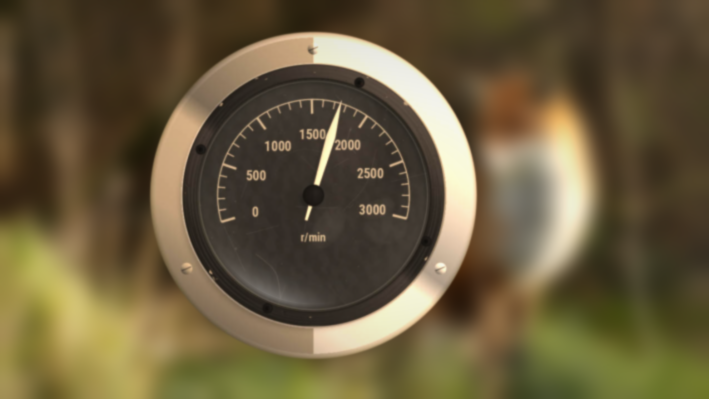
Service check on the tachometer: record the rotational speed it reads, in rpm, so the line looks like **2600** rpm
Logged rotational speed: **1750** rpm
